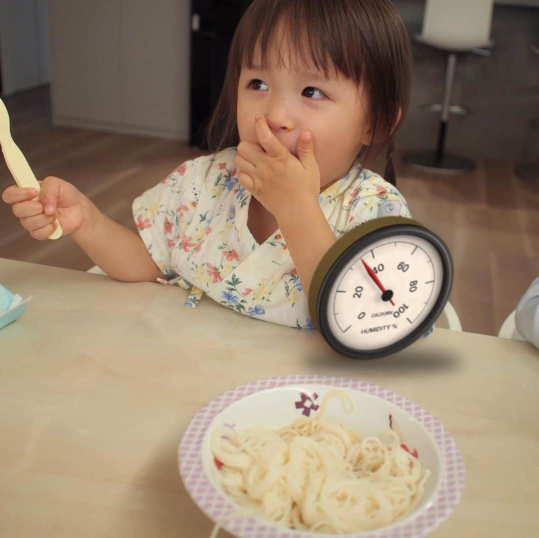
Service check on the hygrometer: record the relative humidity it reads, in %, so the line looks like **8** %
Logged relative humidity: **35** %
